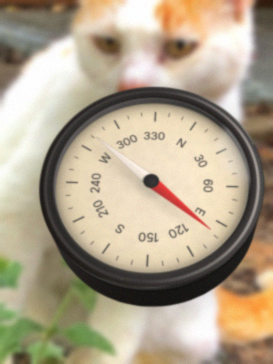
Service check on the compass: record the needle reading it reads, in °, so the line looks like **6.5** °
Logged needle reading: **100** °
